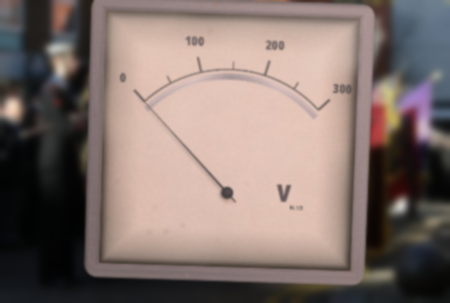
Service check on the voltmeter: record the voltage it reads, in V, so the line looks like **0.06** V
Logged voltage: **0** V
